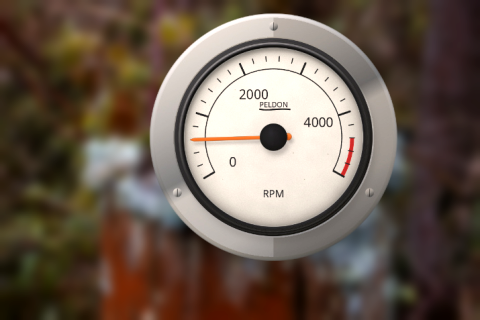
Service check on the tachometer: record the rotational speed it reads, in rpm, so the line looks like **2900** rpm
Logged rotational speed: **600** rpm
